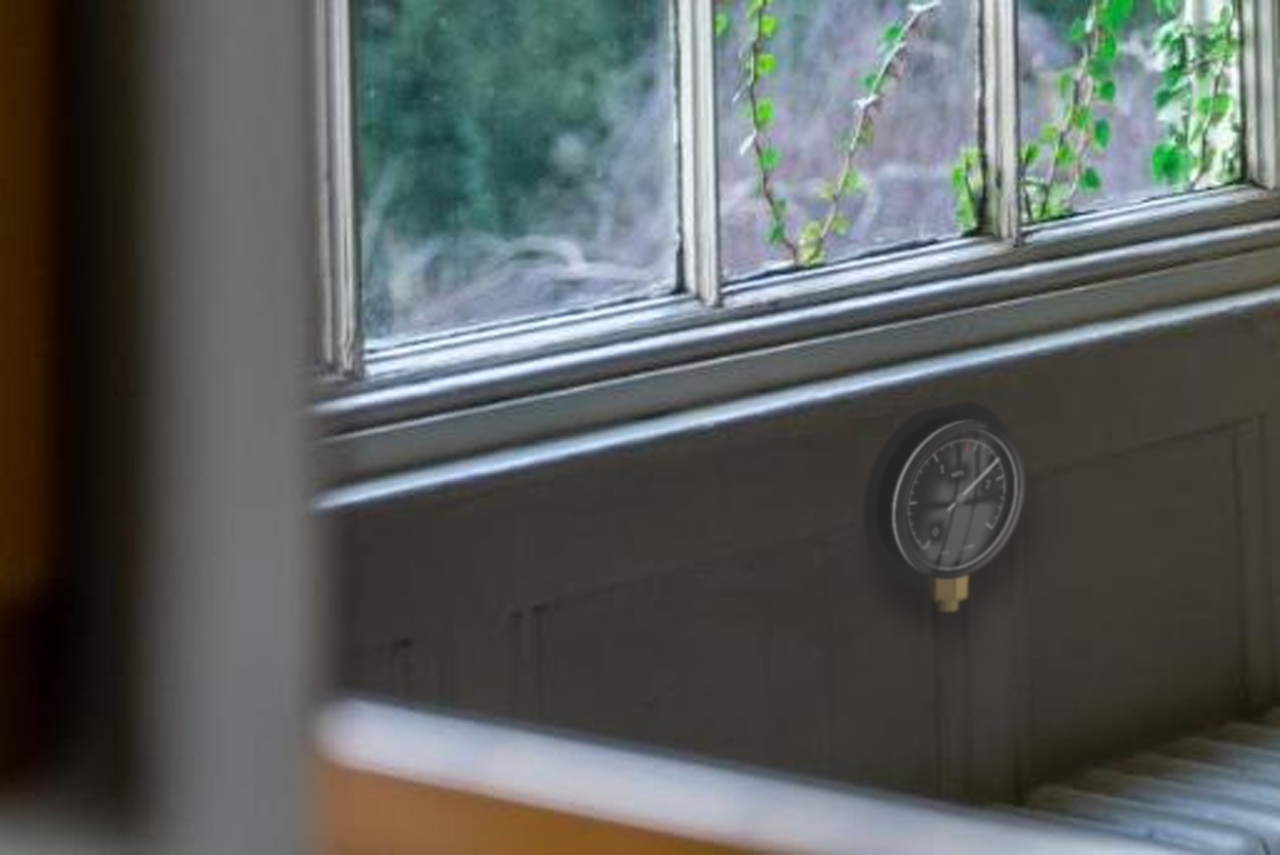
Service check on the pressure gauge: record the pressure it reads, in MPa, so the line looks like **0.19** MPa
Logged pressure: **1.8** MPa
